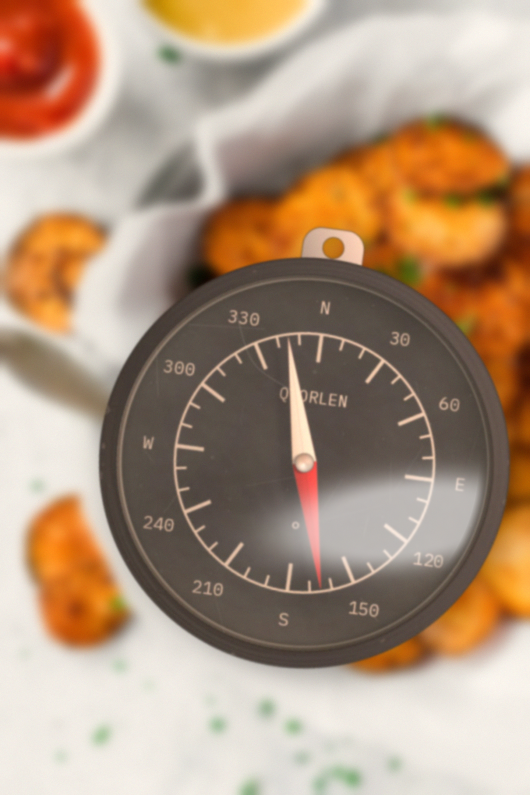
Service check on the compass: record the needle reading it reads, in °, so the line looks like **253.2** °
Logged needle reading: **165** °
